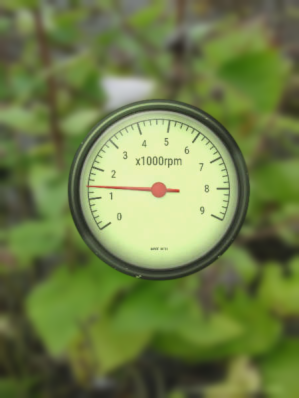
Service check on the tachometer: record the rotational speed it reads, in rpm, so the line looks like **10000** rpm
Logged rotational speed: **1400** rpm
